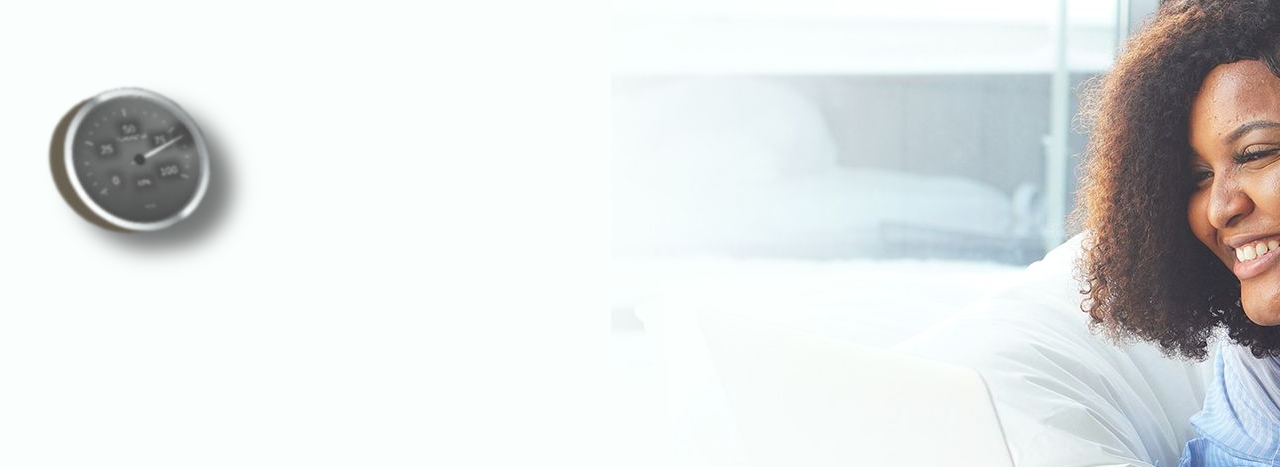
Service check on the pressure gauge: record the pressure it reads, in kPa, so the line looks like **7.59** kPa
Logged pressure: **80** kPa
